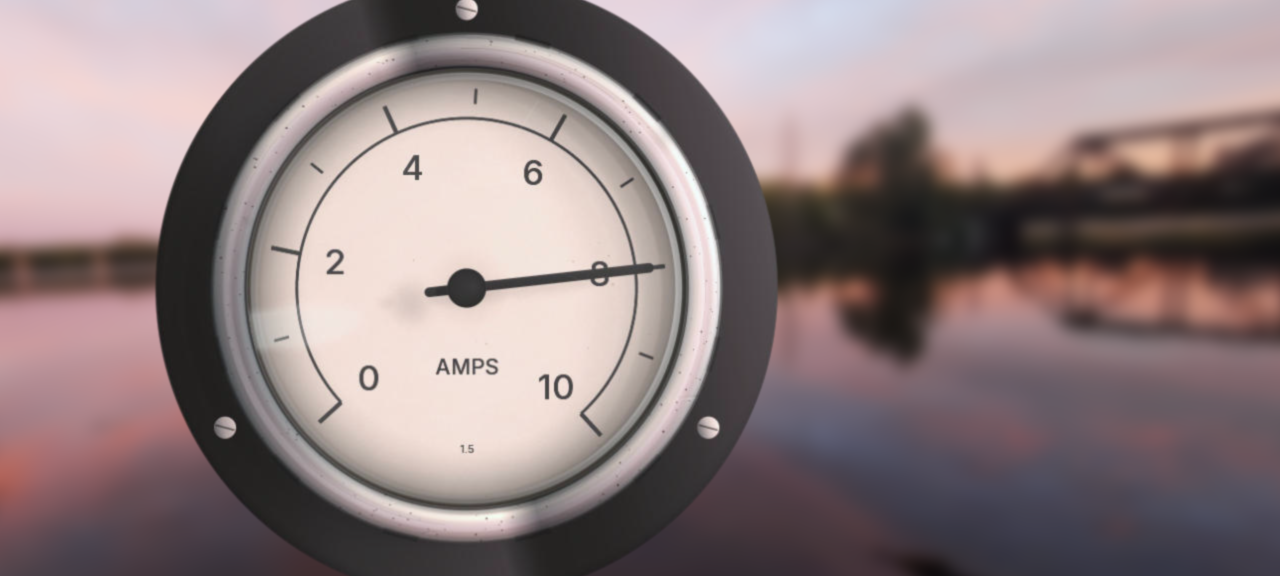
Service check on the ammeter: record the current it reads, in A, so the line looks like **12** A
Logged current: **8** A
